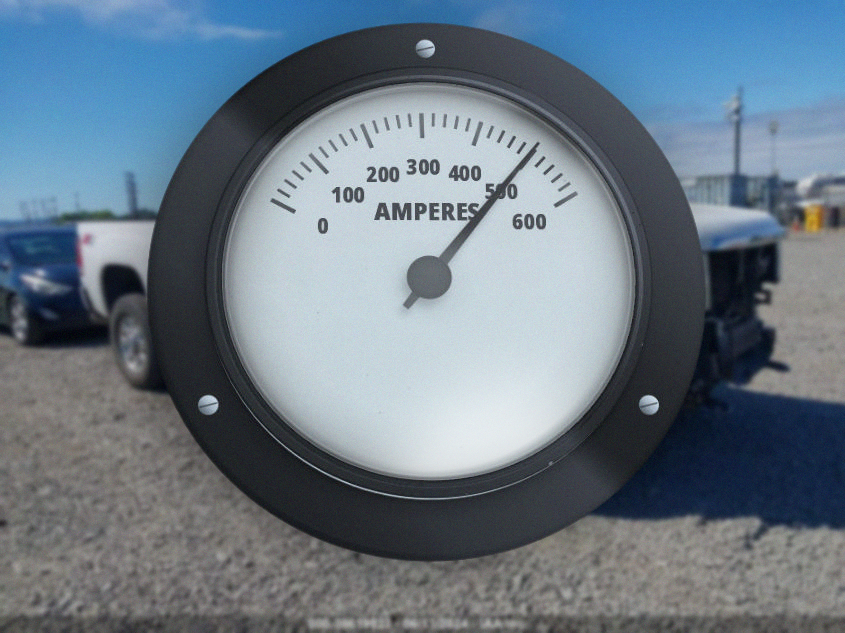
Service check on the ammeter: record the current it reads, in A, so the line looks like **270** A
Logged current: **500** A
